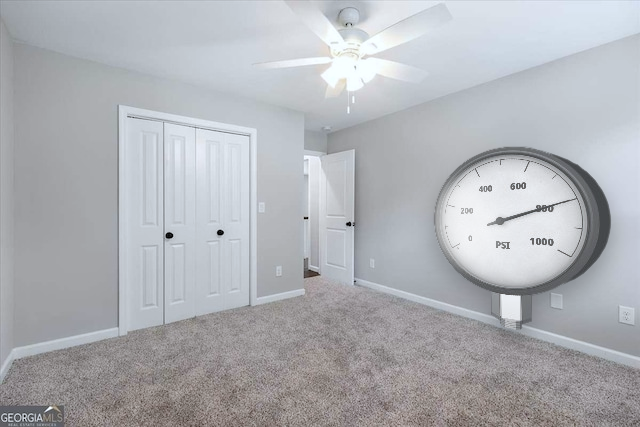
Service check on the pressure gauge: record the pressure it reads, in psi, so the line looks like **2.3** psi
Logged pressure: **800** psi
